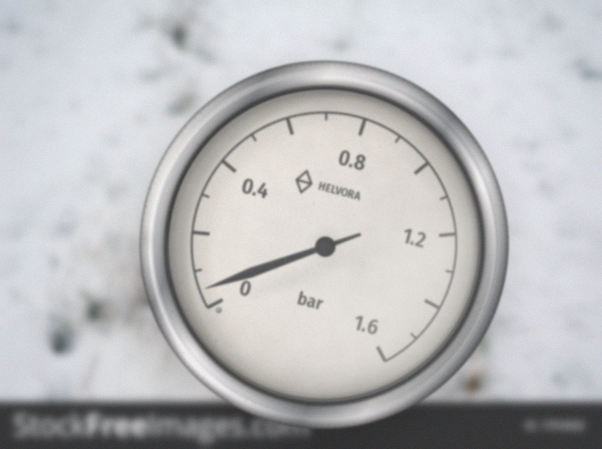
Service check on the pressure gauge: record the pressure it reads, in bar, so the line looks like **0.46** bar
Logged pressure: **0.05** bar
